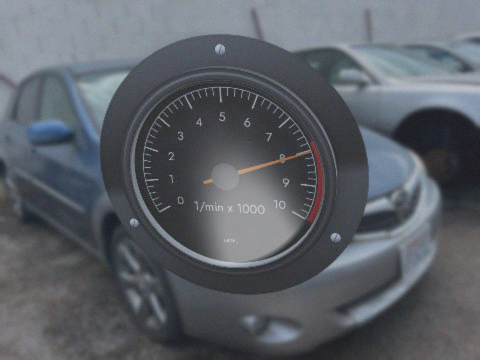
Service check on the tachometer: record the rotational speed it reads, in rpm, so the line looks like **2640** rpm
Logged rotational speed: **8000** rpm
